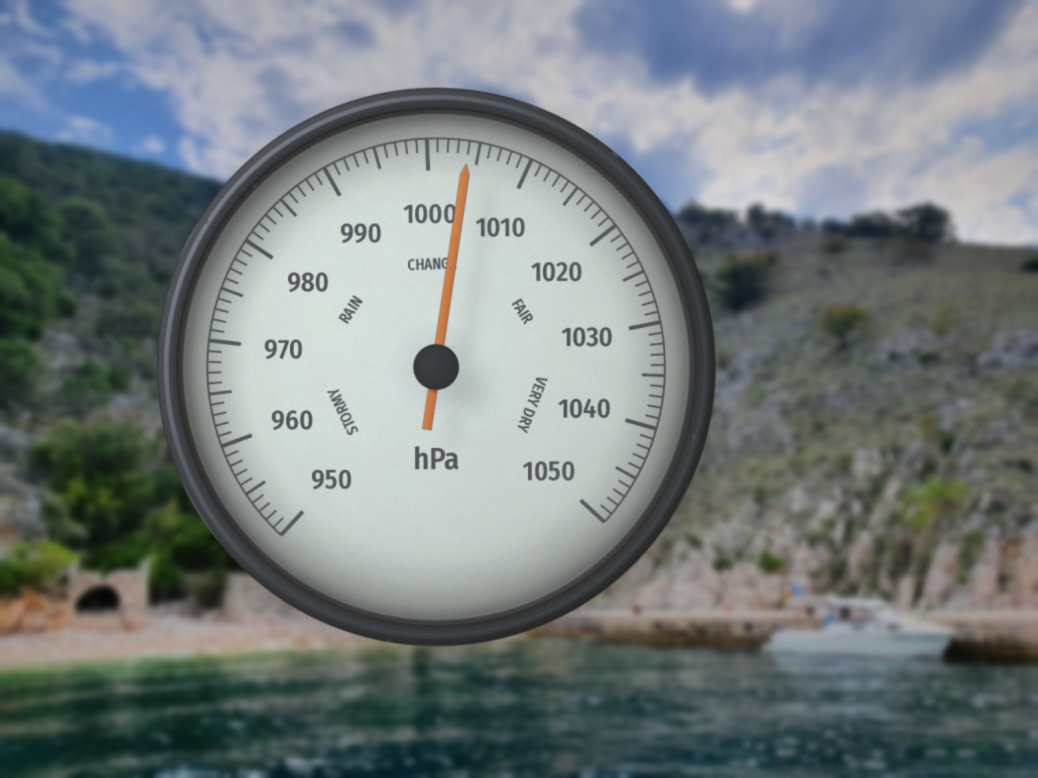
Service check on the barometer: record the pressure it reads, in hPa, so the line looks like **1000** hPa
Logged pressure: **1004** hPa
